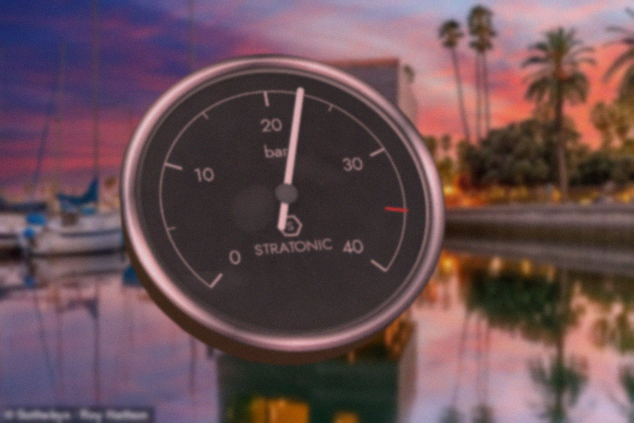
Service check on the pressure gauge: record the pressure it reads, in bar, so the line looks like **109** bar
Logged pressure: **22.5** bar
